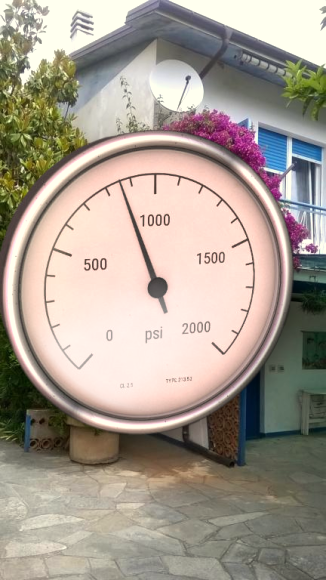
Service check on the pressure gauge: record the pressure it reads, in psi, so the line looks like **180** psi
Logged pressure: **850** psi
